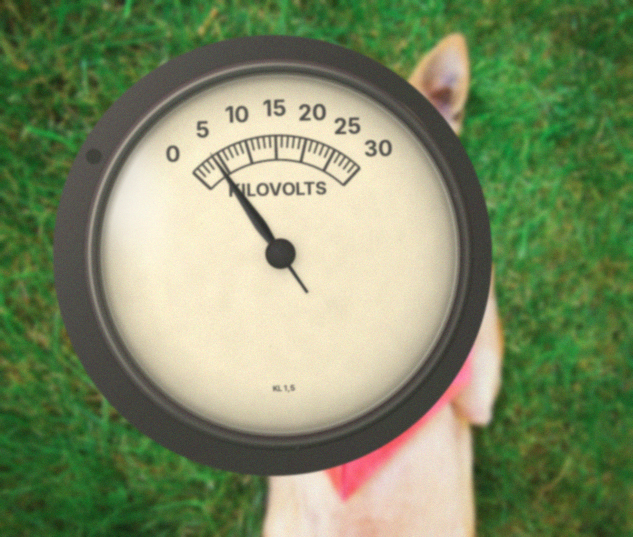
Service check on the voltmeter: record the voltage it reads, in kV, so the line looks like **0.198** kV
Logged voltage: **4** kV
